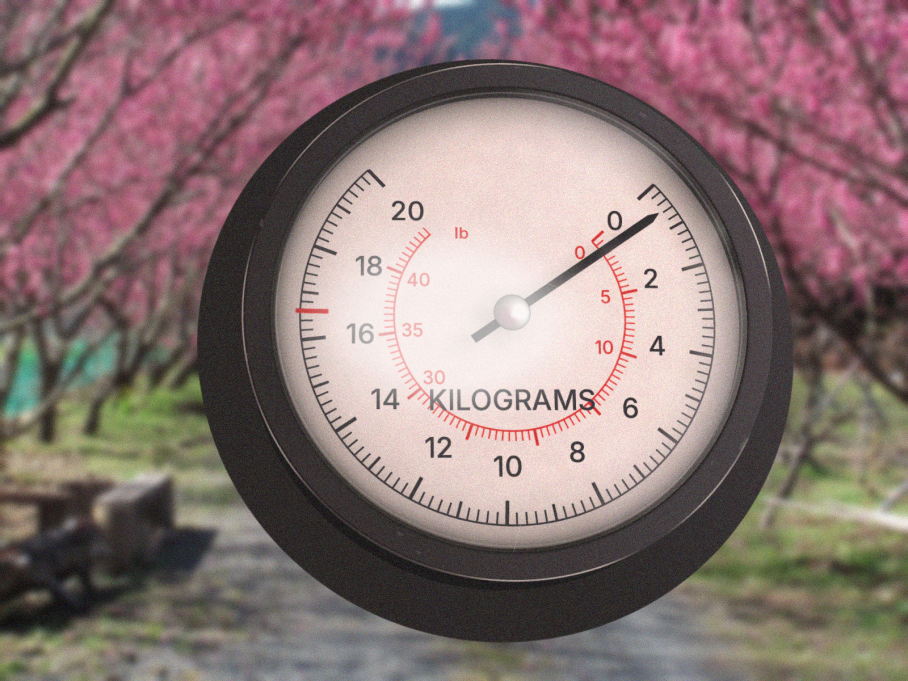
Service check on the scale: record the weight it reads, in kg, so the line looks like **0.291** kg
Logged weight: **0.6** kg
